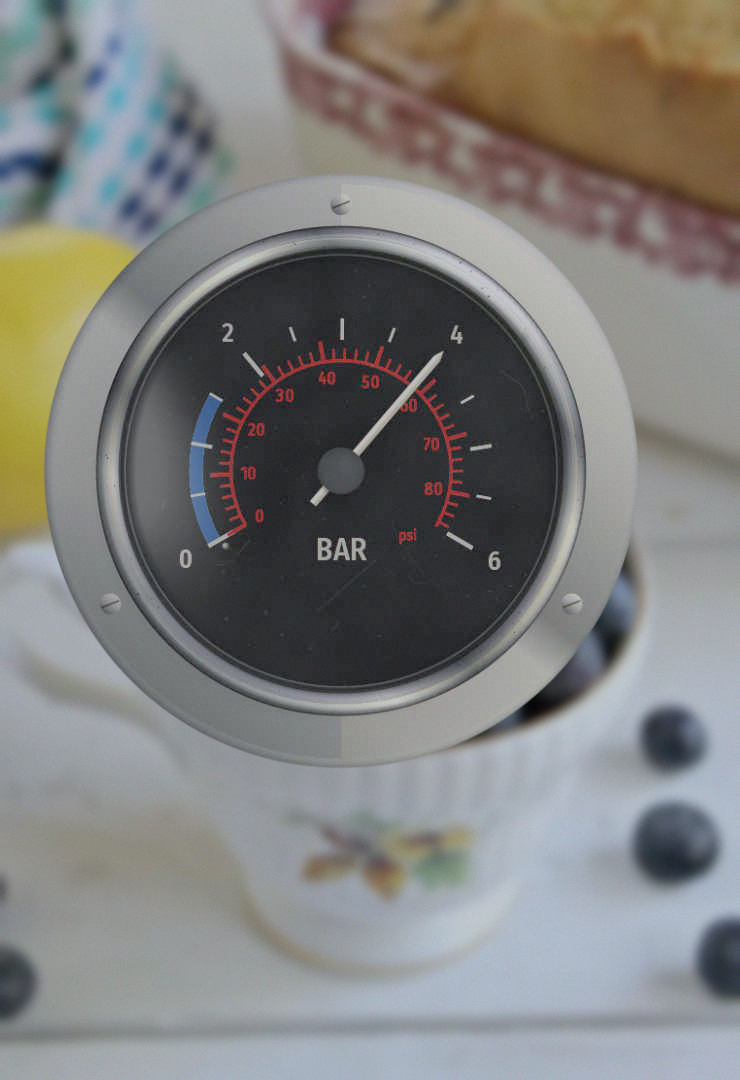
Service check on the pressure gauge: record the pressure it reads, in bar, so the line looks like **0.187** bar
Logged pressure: **4** bar
